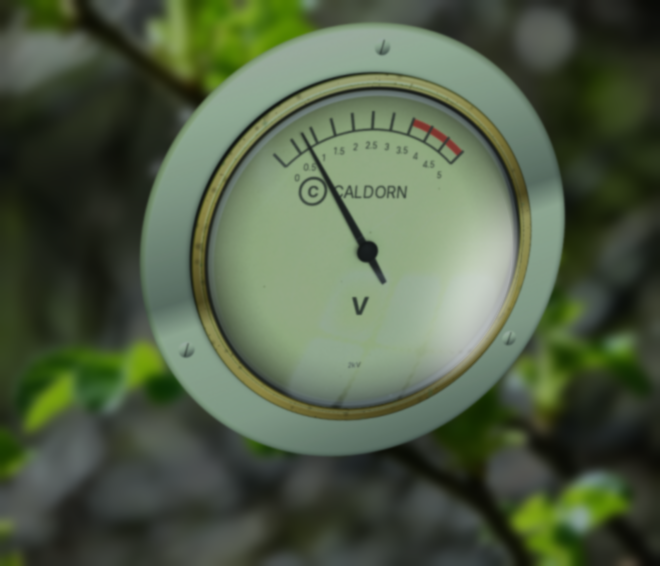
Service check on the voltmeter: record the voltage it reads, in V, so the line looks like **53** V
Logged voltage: **0.75** V
